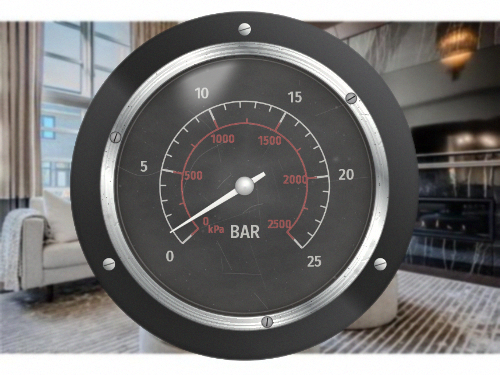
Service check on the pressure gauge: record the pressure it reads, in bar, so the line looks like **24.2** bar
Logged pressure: **1** bar
